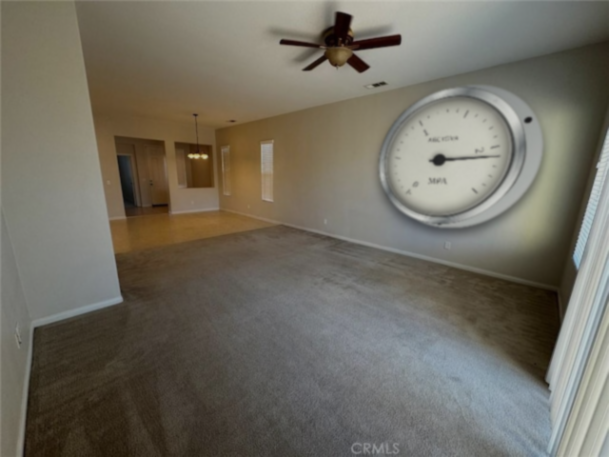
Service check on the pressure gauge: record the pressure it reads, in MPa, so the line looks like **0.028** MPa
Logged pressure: **2.1** MPa
